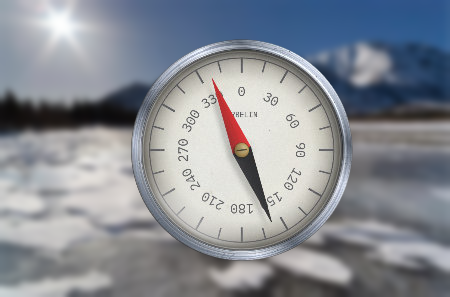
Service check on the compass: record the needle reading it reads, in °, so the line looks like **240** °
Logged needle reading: **337.5** °
